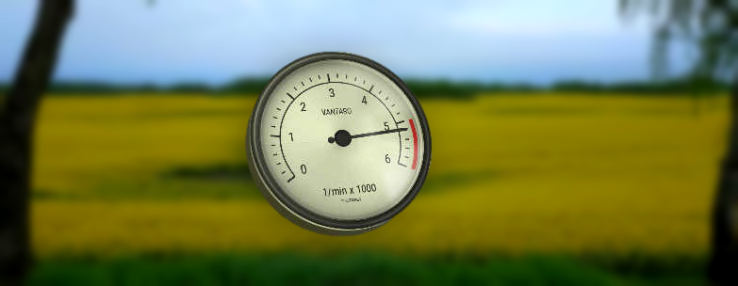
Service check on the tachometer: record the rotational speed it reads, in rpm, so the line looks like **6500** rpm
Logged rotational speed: **5200** rpm
